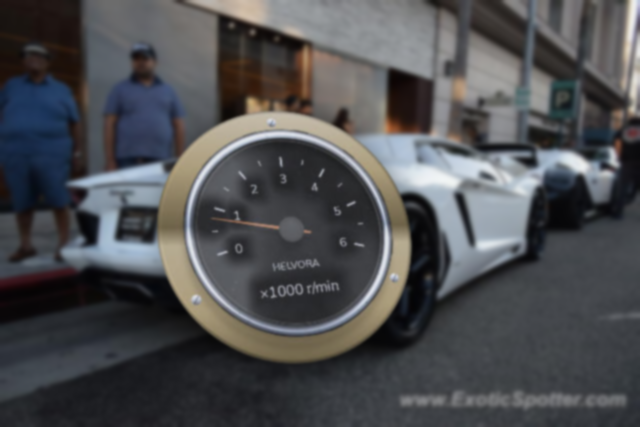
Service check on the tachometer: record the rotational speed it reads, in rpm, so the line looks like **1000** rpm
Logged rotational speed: **750** rpm
